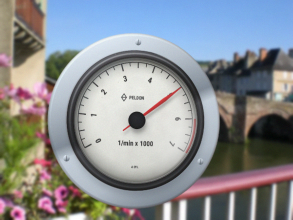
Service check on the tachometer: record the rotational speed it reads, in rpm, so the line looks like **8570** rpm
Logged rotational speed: **5000** rpm
